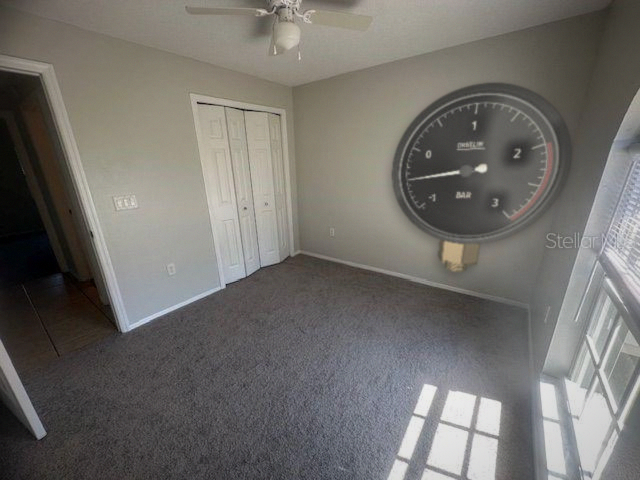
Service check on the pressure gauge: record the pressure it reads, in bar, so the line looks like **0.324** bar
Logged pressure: **-0.5** bar
